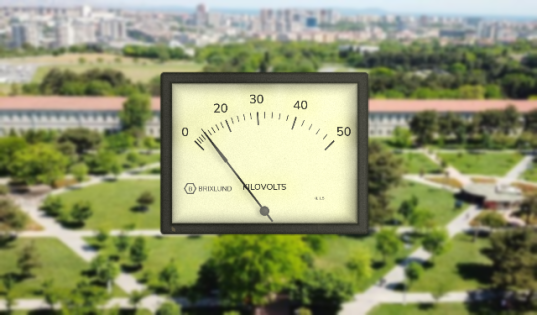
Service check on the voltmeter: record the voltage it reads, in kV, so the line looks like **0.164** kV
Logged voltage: **10** kV
